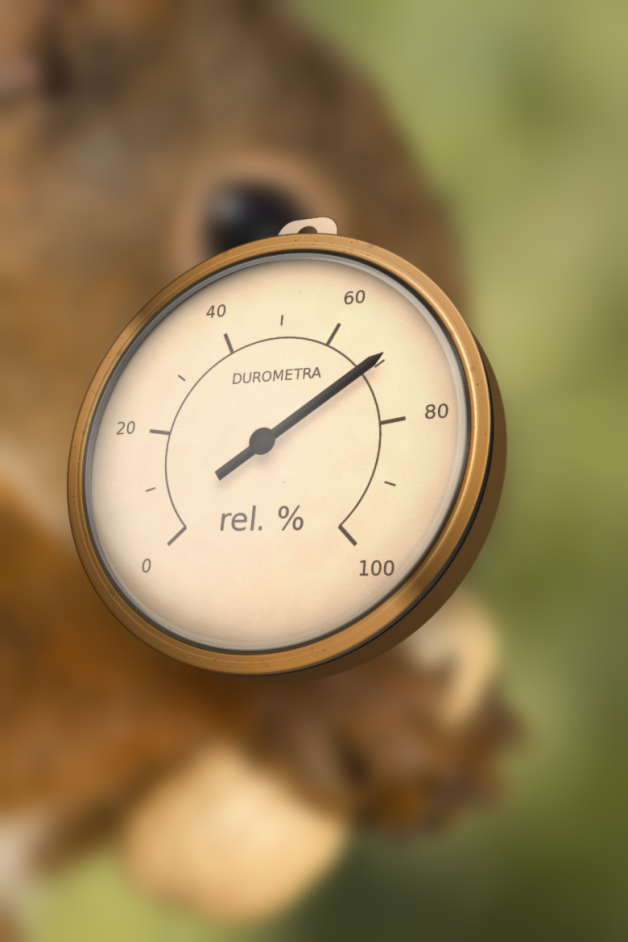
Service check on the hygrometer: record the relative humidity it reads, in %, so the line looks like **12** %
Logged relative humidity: **70** %
